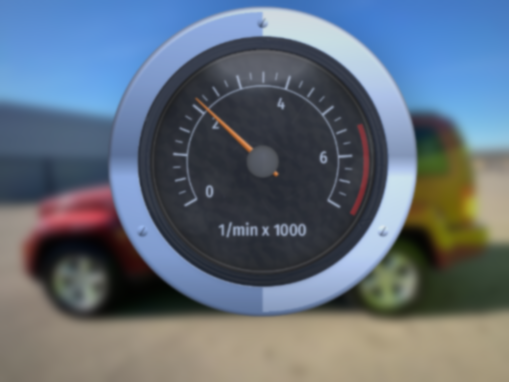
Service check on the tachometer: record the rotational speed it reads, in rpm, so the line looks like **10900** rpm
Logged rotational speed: **2125** rpm
